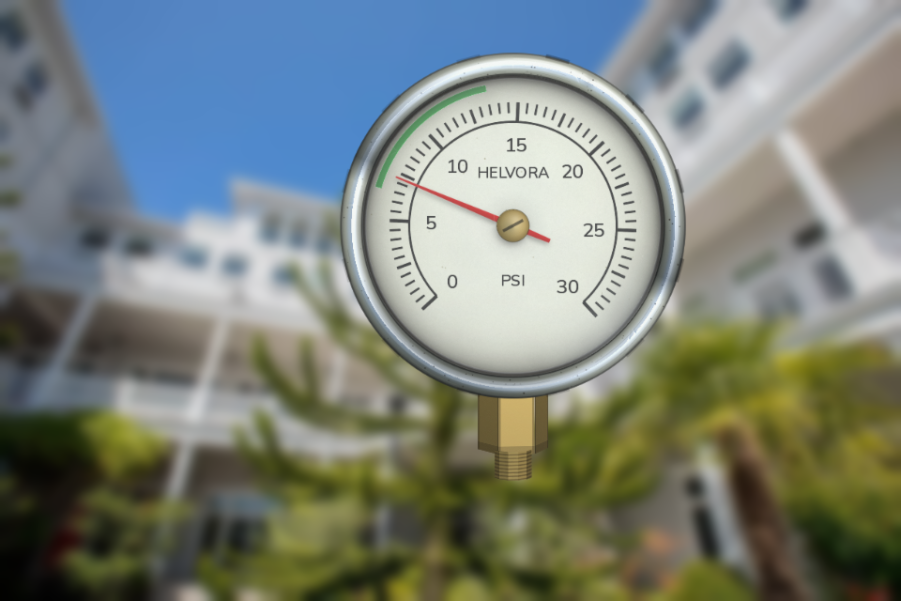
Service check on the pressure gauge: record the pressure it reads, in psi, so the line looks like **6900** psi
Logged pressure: **7.25** psi
